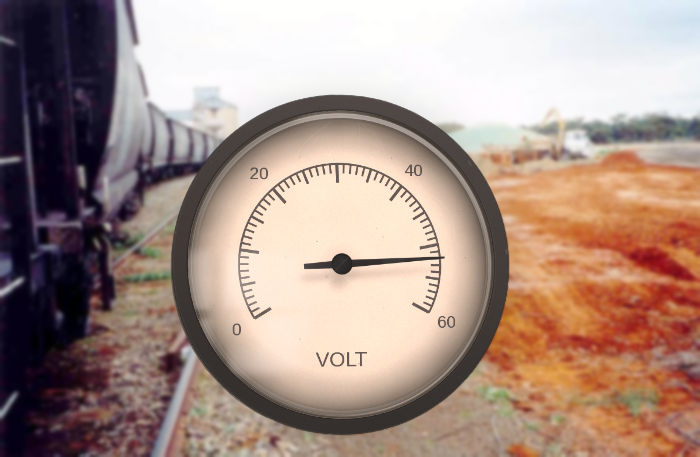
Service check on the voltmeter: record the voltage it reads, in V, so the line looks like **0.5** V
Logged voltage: **52** V
